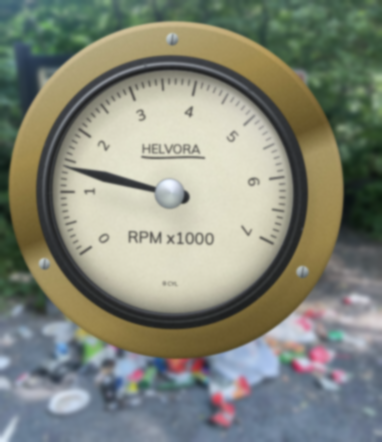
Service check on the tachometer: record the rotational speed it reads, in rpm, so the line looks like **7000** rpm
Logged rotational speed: **1400** rpm
